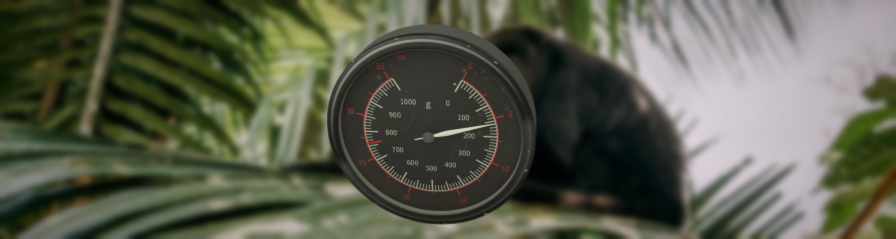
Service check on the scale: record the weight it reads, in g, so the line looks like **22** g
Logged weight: **150** g
